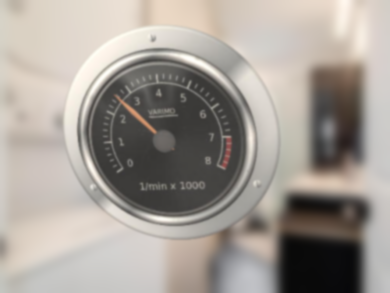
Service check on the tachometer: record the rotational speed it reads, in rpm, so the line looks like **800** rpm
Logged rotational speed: **2600** rpm
